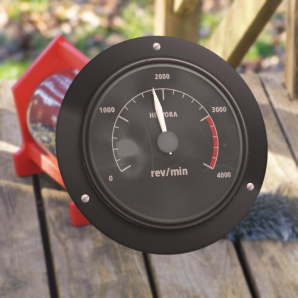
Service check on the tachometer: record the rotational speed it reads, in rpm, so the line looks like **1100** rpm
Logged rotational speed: **1800** rpm
